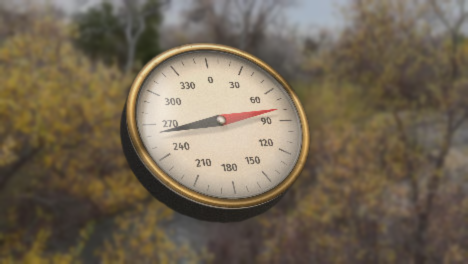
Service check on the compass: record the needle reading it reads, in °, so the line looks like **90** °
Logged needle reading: **80** °
